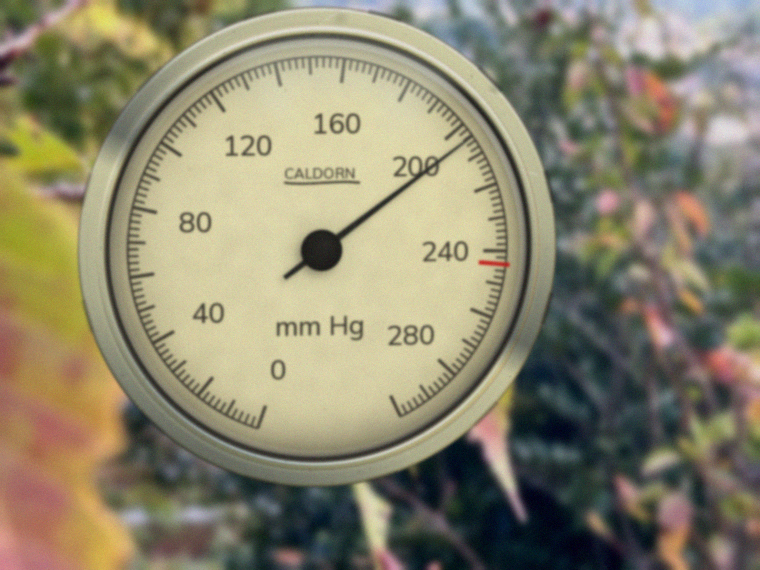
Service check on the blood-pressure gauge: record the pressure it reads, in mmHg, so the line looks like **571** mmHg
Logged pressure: **204** mmHg
